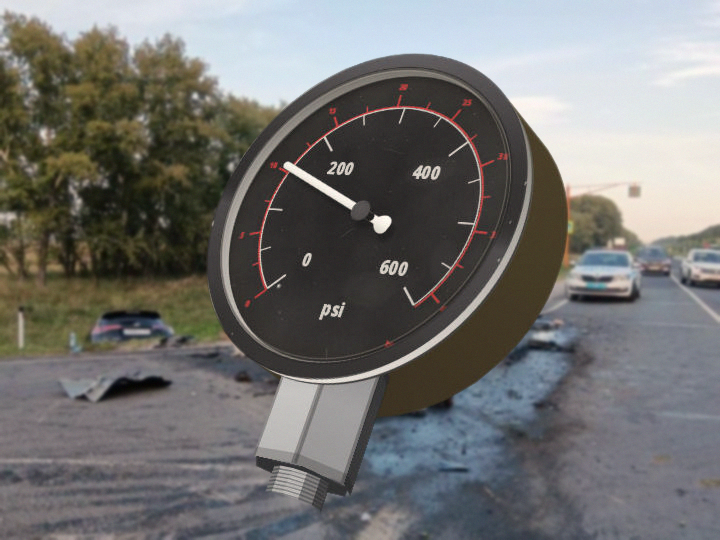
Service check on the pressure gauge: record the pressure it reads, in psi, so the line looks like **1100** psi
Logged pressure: **150** psi
